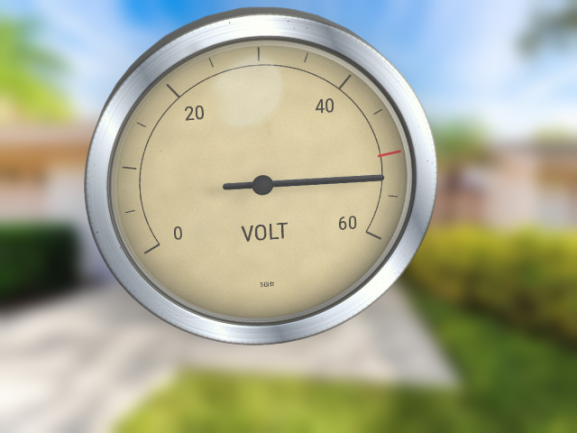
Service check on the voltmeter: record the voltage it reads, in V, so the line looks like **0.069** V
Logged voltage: **52.5** V
